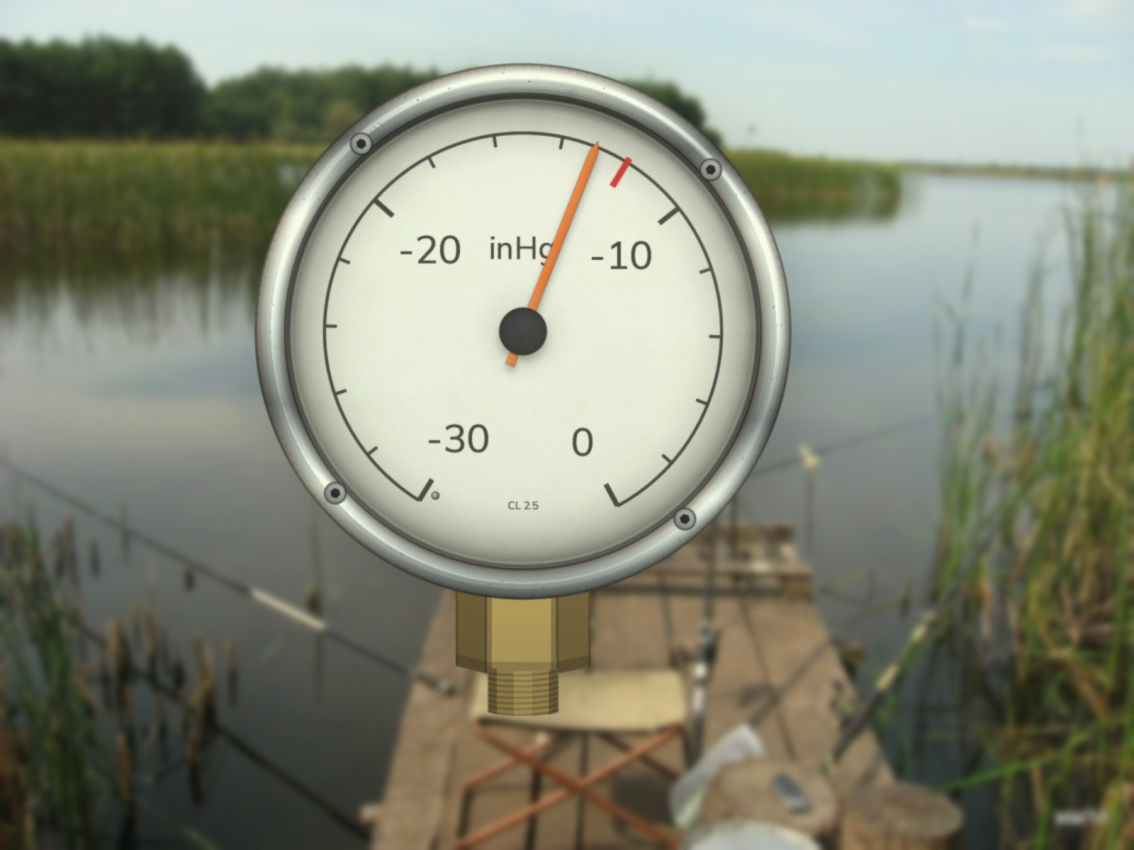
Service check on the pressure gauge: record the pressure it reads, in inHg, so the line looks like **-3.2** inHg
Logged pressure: **-13** inHg
